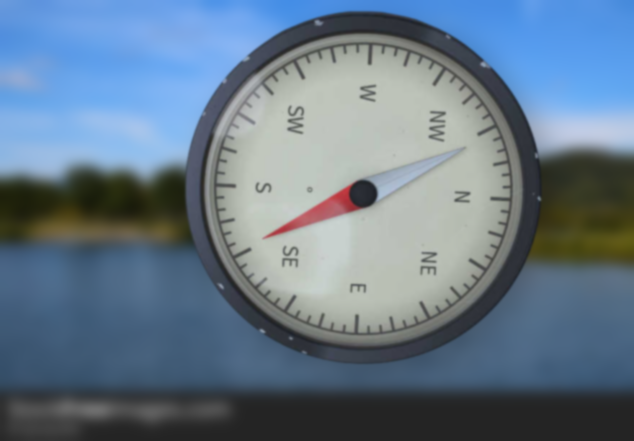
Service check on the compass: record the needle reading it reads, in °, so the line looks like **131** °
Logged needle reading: **152.5** °
